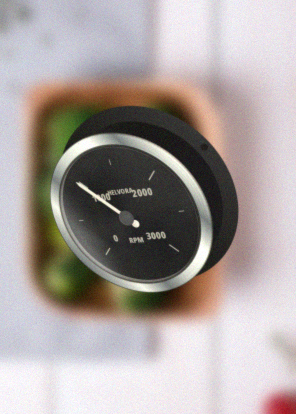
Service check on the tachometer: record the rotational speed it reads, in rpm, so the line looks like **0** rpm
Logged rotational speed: **1000** rpm
